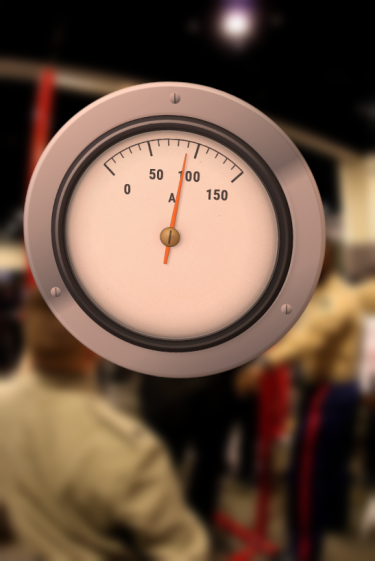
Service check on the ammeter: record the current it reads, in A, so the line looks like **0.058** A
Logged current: **90** A
